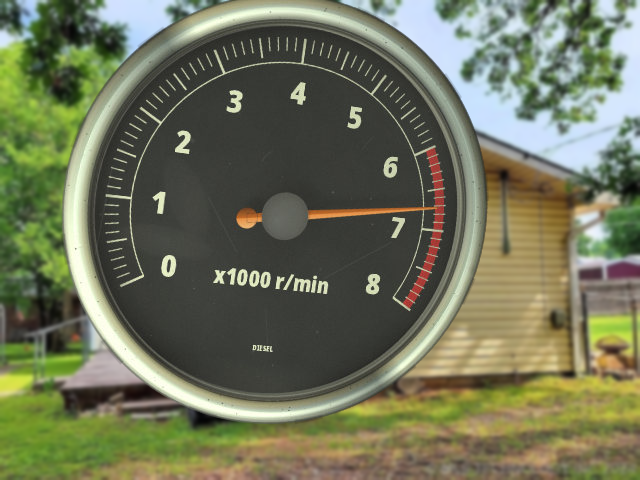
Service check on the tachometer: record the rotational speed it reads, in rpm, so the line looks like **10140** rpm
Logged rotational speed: **6700** rpm
